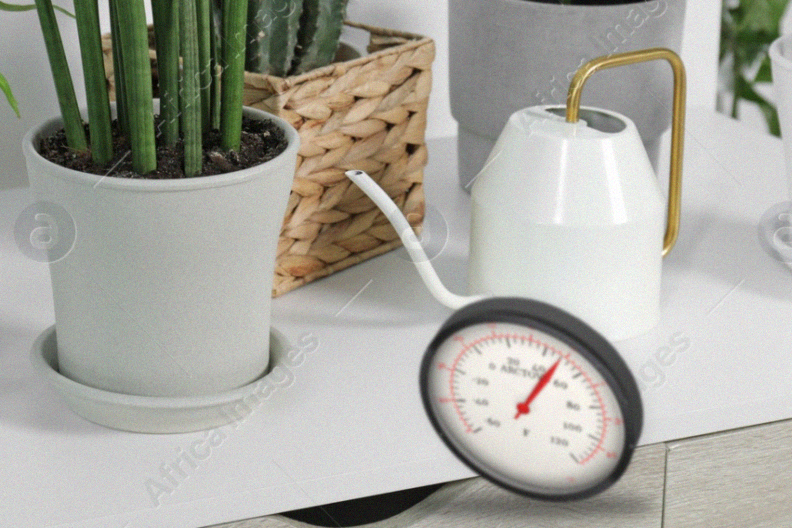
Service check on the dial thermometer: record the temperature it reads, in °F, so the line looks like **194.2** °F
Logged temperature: **48** °F
